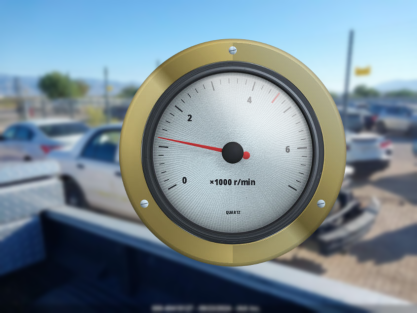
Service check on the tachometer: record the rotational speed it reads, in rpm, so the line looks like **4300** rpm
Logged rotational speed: **1200** rpm
